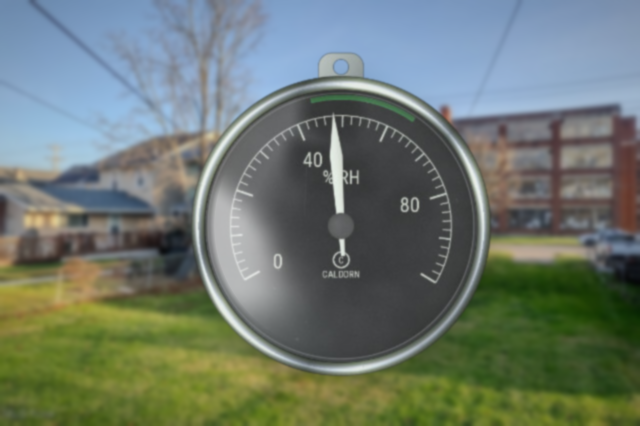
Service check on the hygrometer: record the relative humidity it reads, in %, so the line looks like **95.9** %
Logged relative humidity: **48** %
